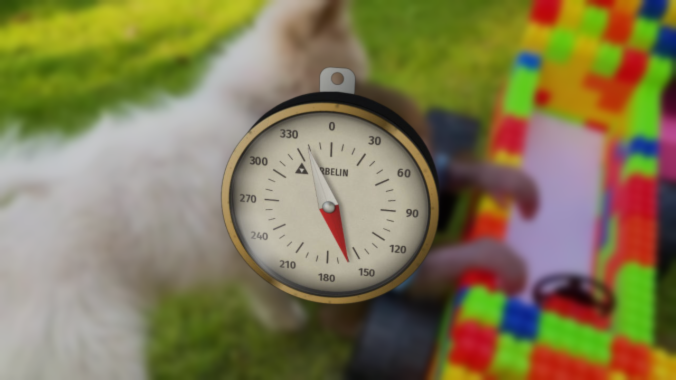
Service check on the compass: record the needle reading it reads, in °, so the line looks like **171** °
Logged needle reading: **160** °
